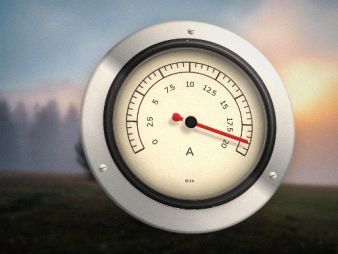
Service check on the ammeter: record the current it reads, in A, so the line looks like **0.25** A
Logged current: **19** A
